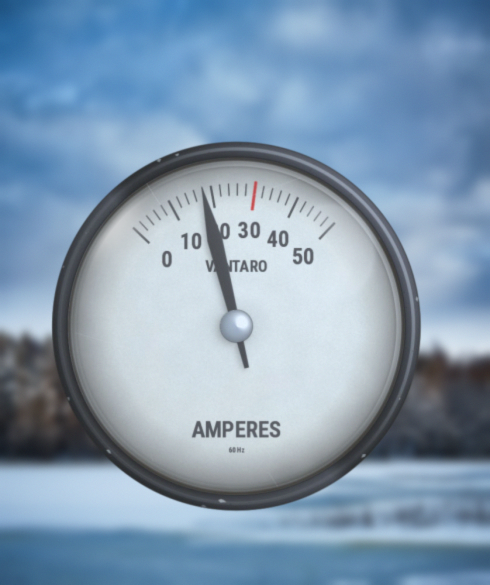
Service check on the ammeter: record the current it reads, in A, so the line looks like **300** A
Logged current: **18** A
